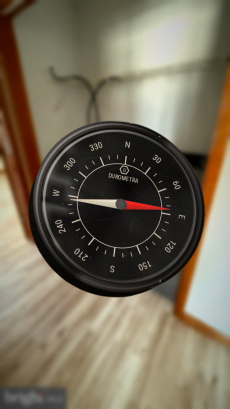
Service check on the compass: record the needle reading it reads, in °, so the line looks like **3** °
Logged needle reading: **85** °
